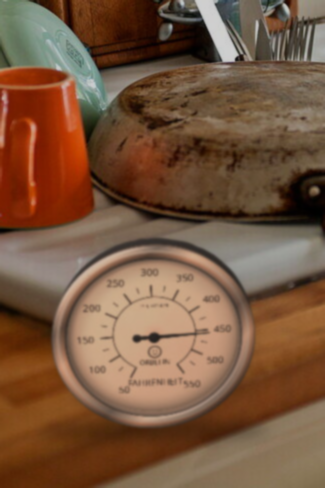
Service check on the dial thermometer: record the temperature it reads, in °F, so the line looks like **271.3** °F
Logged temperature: **450** °F
